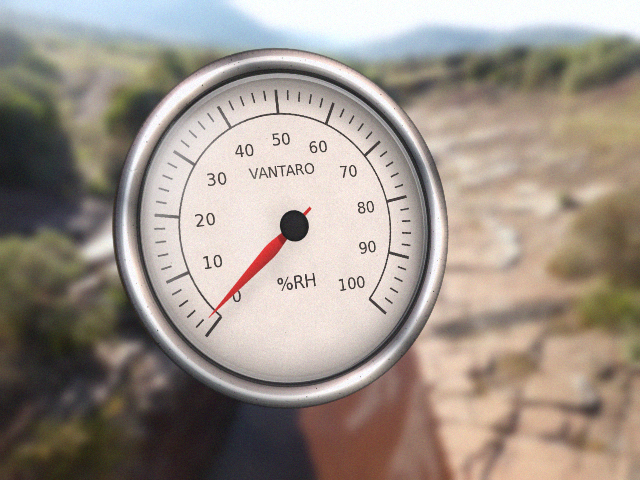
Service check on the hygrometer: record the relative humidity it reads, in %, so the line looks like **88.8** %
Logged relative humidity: **2** %
